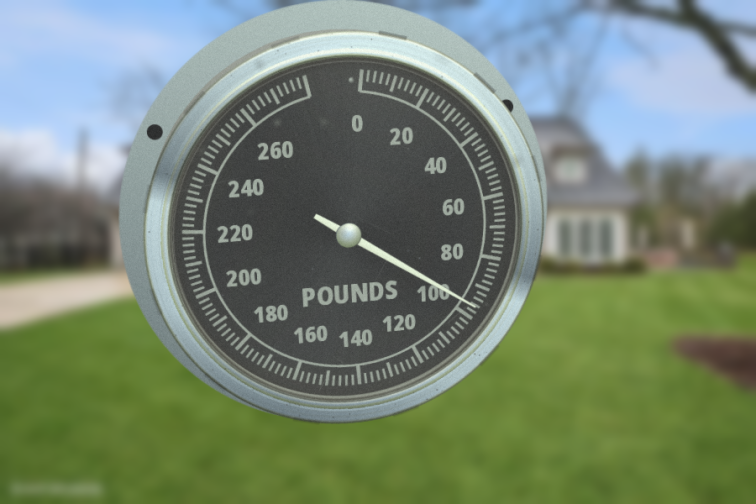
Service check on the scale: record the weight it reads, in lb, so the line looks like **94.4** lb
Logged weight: **96** lb
